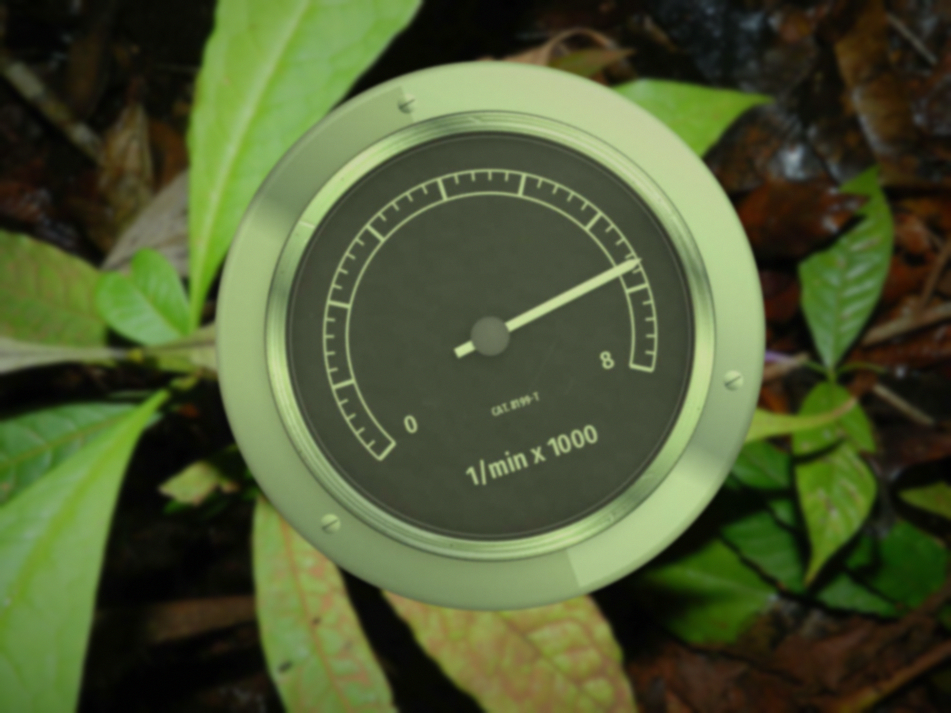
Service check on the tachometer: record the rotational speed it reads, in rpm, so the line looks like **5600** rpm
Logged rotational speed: **6700** rpm
